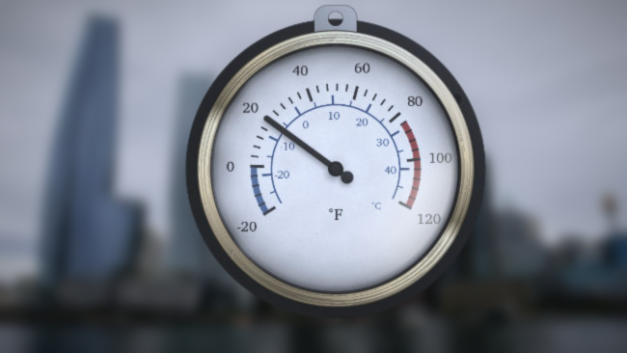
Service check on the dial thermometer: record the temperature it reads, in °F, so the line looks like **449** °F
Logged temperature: **20** °F
